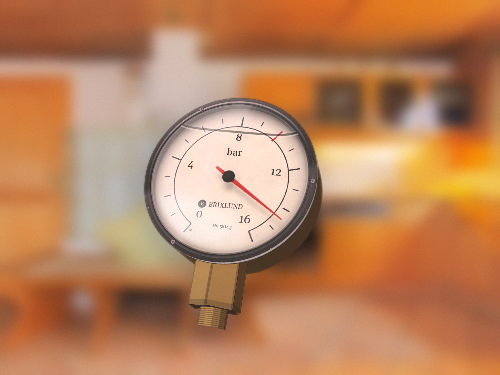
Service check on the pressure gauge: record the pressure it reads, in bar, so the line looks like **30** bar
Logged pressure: **14.5** bar
